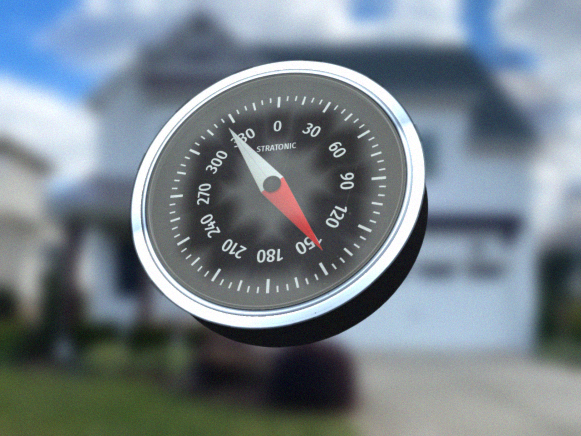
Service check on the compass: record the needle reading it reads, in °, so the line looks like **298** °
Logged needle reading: **145** °
